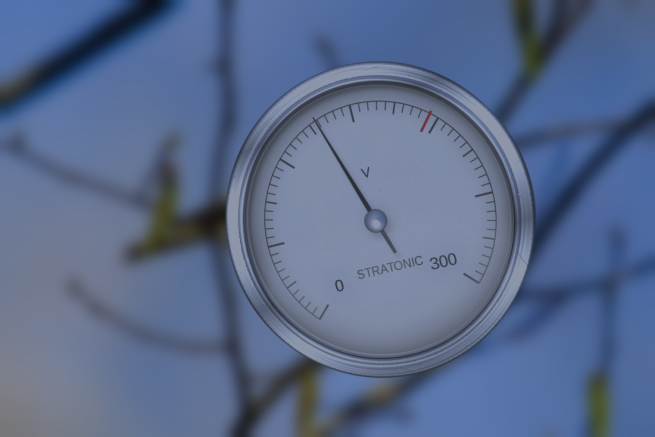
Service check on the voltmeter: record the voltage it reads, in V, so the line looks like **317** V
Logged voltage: **130** V
